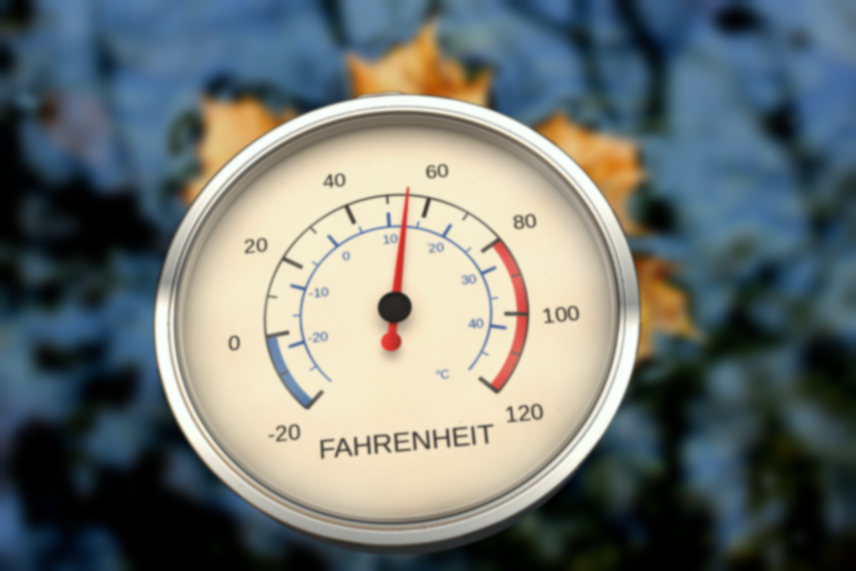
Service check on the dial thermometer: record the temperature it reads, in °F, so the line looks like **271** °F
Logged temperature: **55** °F
